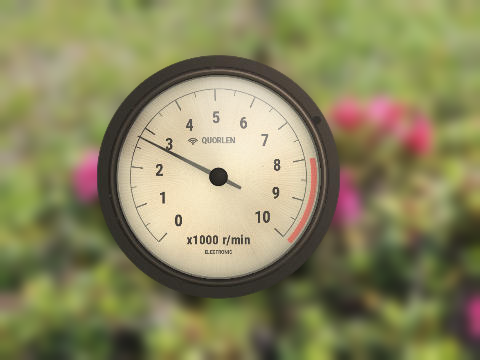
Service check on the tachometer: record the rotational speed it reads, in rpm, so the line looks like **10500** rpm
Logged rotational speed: **2750** rpm
